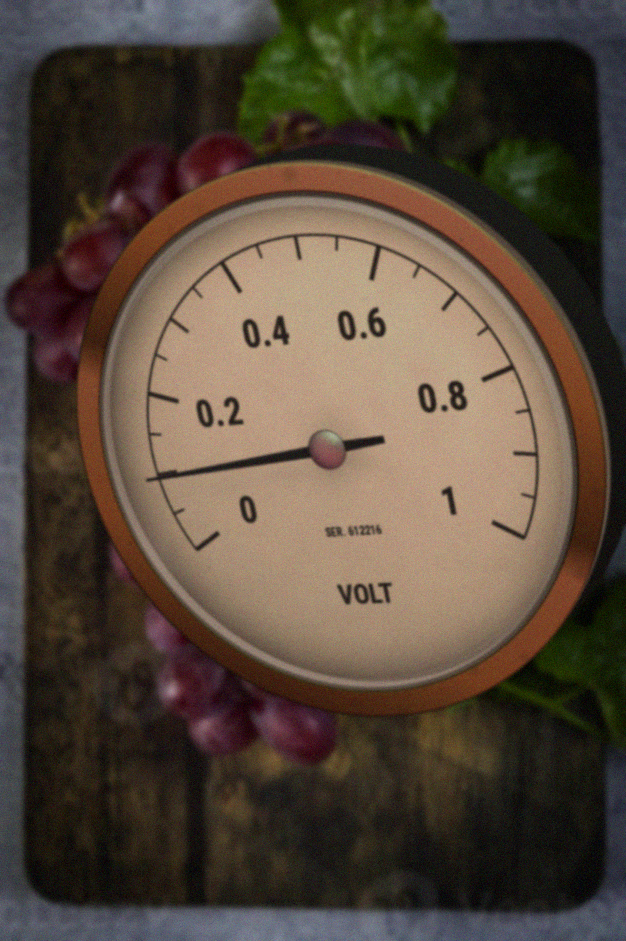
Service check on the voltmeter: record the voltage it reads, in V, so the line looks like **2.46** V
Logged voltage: **0.1** V
